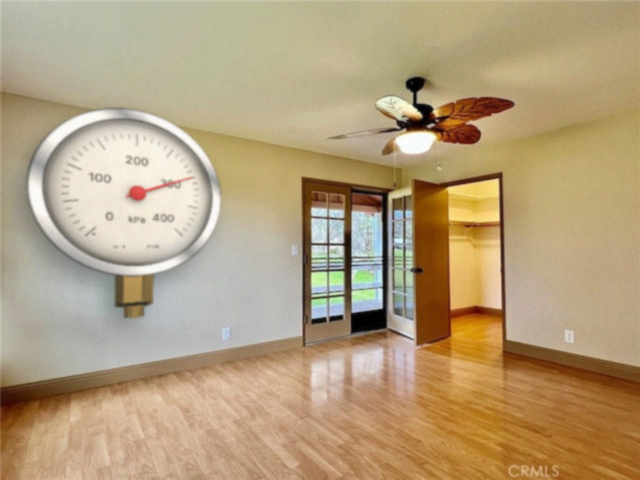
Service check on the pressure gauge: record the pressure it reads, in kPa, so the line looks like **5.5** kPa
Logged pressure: **300** kPa
